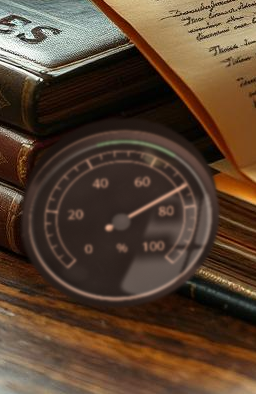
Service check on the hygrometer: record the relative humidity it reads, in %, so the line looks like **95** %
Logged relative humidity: **72** %
